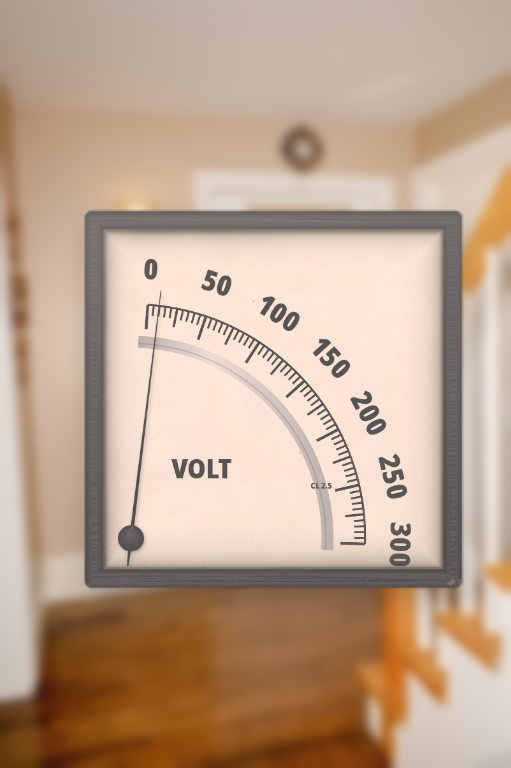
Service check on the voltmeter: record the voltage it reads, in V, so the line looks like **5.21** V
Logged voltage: **10** V
